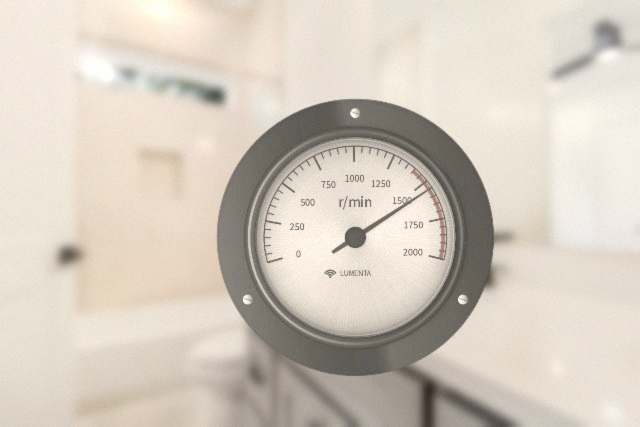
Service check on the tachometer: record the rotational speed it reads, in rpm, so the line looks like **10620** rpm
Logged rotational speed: **1550** rpm
